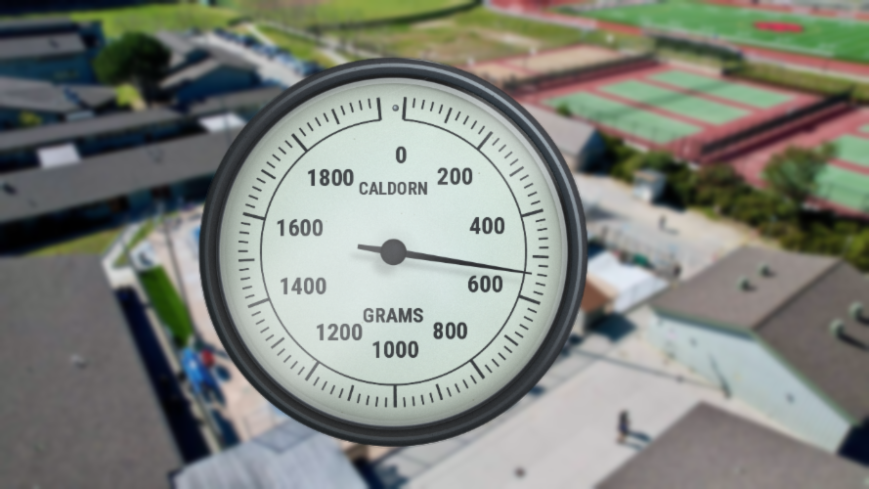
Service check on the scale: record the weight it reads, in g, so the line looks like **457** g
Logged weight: **540** g
